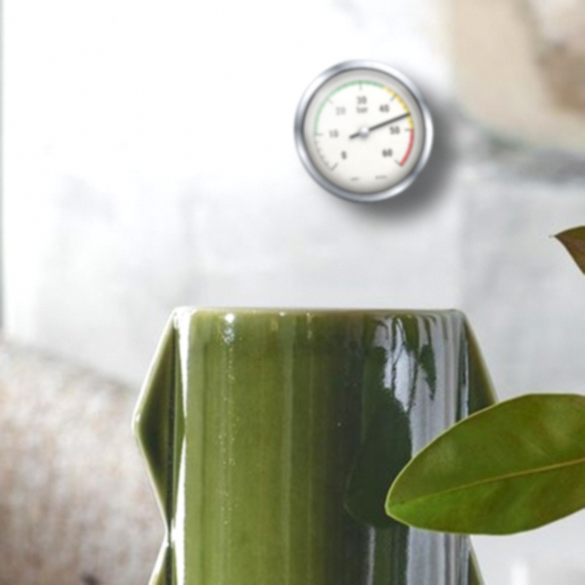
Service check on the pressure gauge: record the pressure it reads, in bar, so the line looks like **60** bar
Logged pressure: **46** bar
